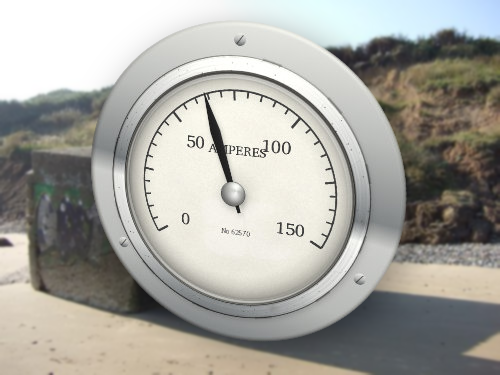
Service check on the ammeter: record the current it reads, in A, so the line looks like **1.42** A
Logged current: **65** A
